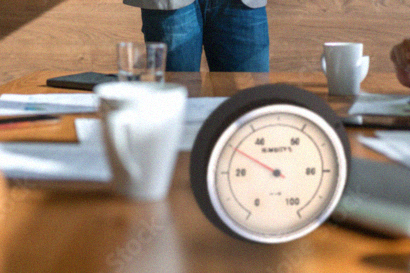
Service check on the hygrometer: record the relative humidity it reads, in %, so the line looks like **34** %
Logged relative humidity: **30** %
